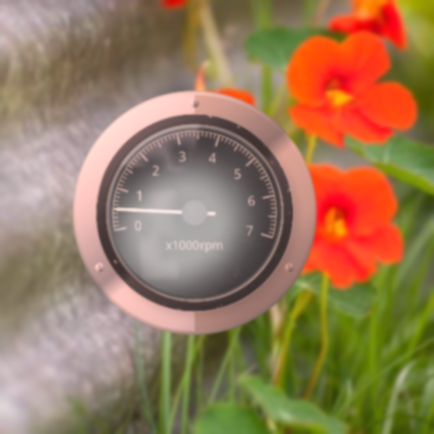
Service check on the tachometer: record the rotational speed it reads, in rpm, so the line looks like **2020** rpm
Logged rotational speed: **500** rpm
